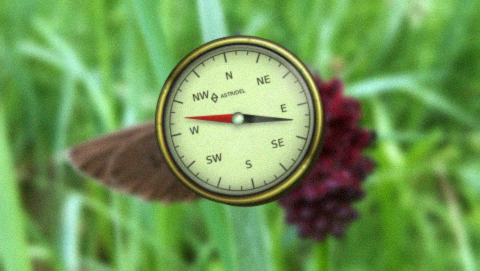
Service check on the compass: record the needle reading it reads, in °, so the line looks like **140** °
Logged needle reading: **285** °
